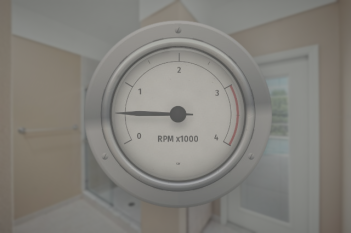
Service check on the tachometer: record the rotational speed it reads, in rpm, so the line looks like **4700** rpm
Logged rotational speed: **500** rpm
